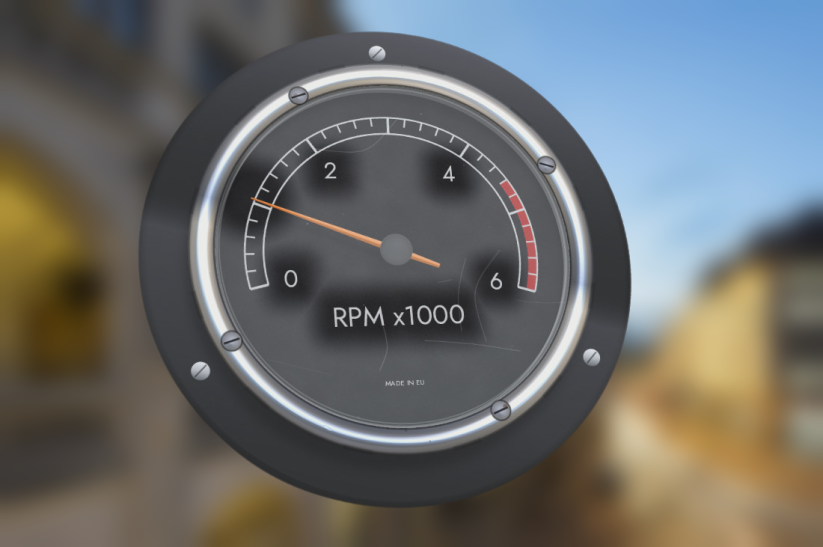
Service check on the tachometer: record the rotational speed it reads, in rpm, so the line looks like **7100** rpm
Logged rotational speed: **1000** rpm
